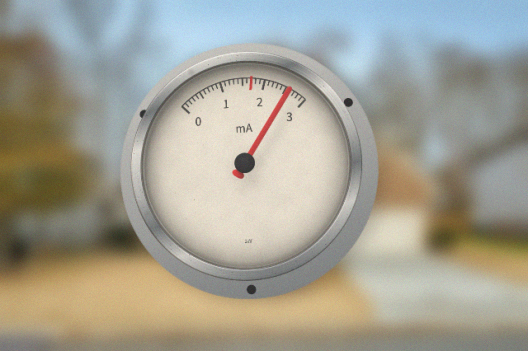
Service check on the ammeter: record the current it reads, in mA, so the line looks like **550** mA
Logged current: **2.6** mA
